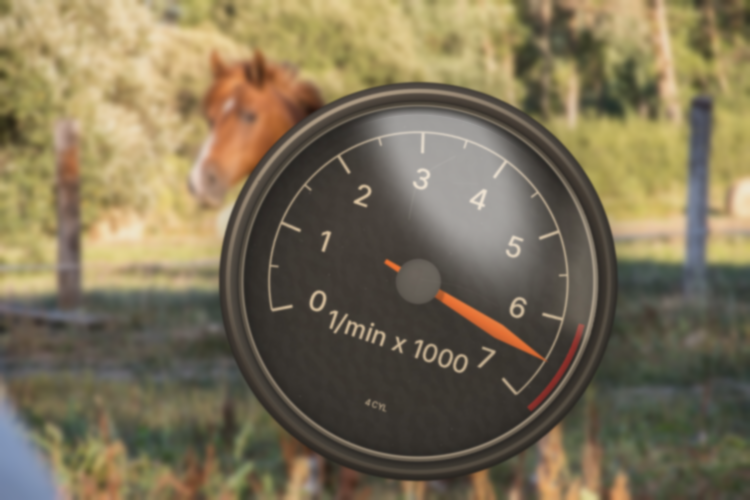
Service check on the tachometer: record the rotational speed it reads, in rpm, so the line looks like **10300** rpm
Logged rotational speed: **6500** rpm
